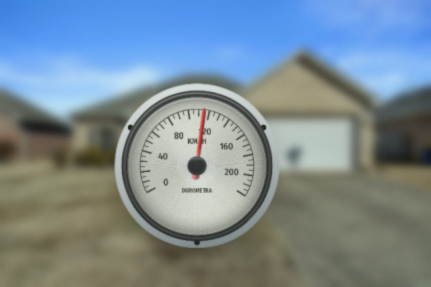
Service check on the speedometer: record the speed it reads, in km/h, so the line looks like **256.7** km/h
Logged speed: **115** km/h
